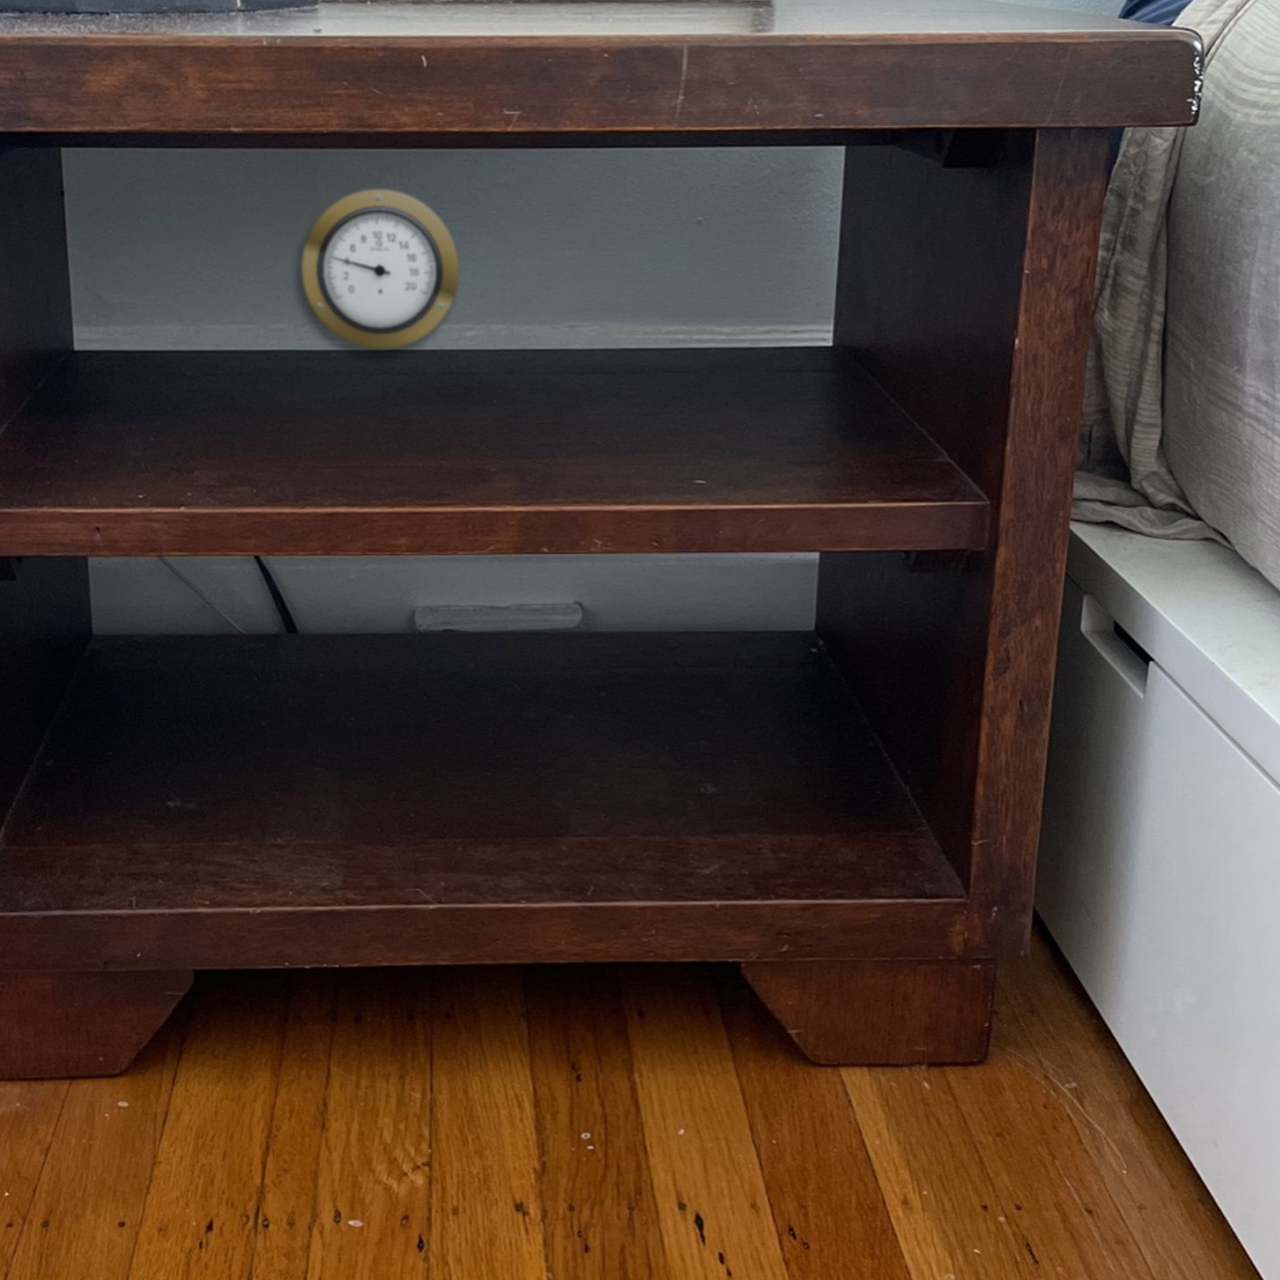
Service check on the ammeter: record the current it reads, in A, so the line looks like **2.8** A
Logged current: **4** A
